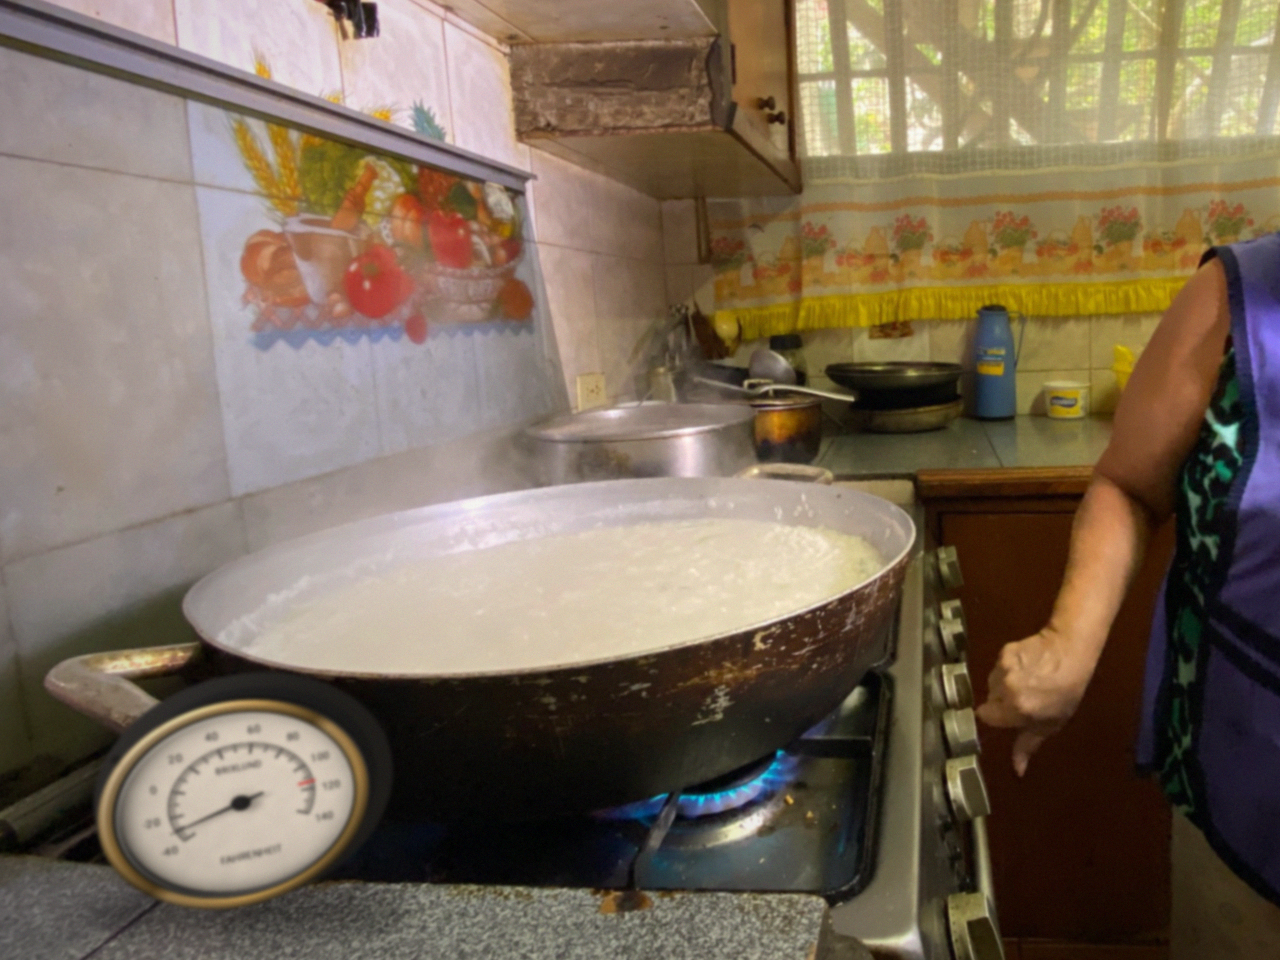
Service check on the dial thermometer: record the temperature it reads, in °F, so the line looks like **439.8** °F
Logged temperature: **-30** °F
